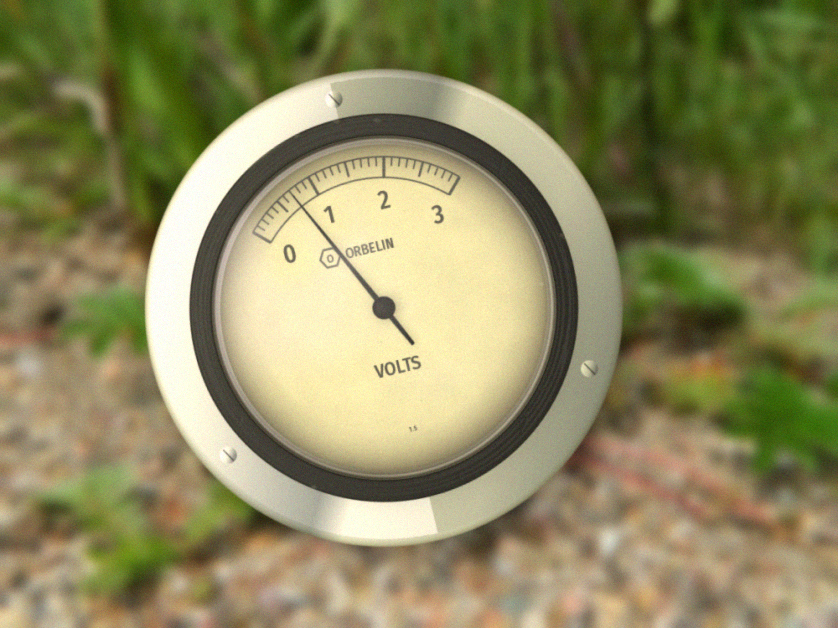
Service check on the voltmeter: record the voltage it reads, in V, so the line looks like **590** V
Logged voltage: **0.7** V
